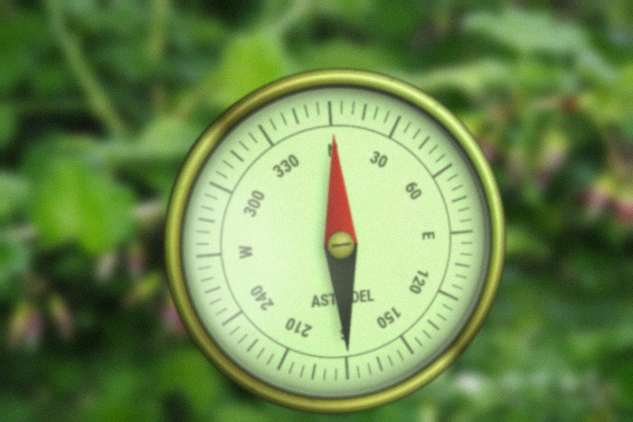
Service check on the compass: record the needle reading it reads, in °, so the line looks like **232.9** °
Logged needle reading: **0** °
